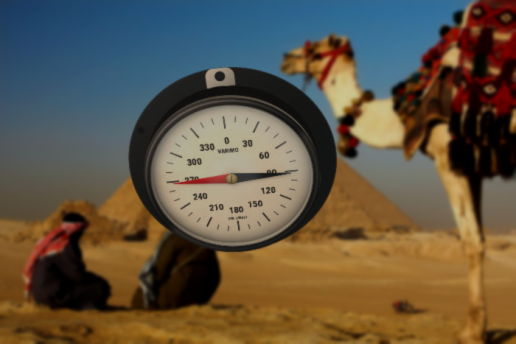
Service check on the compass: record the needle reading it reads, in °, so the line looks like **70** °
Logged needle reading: **270** °
